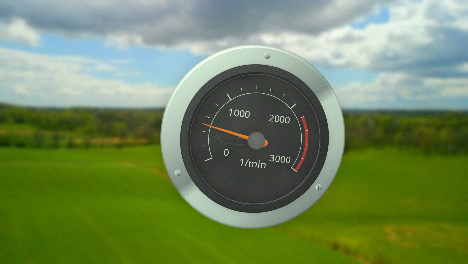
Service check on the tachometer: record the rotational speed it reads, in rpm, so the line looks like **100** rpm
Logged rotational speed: **500** rpm
